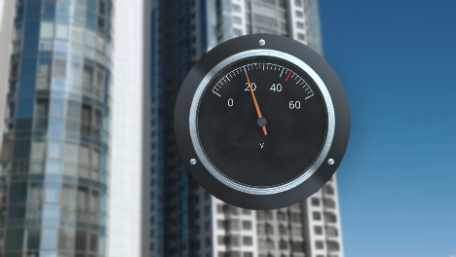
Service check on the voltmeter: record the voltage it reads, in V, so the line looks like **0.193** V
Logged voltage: **20** V
